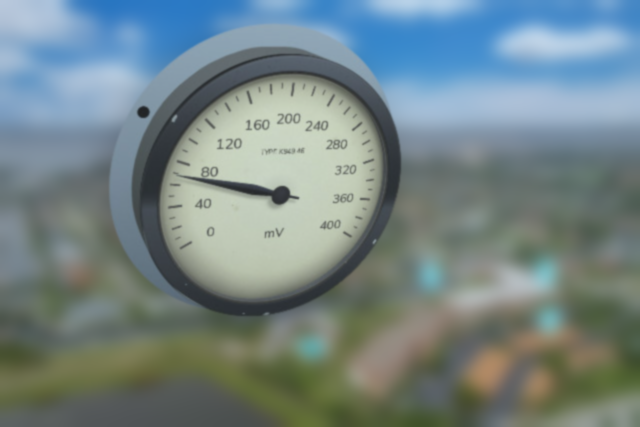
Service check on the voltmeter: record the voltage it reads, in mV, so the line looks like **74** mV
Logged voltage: **70** mV
